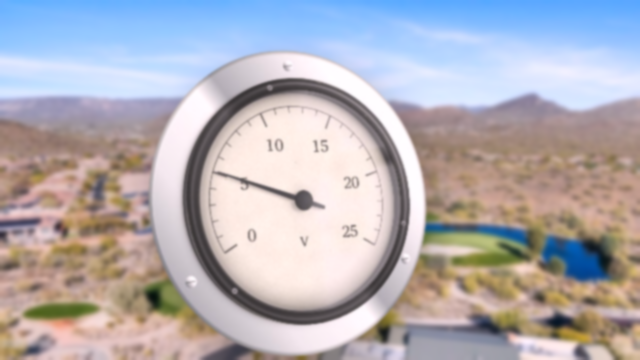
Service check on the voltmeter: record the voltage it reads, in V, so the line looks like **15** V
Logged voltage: **5** V
